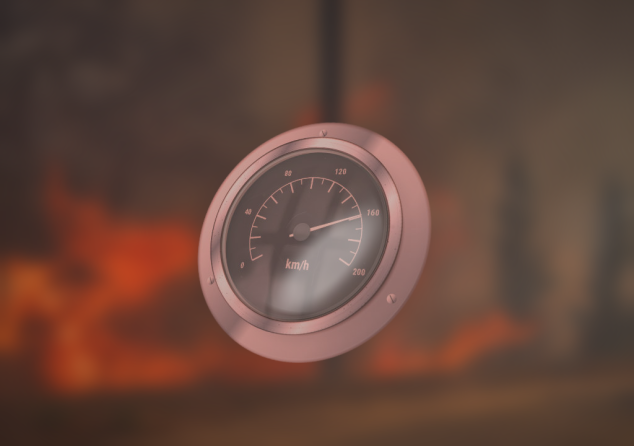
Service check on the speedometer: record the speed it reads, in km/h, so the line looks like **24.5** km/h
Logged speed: **160** km/h
